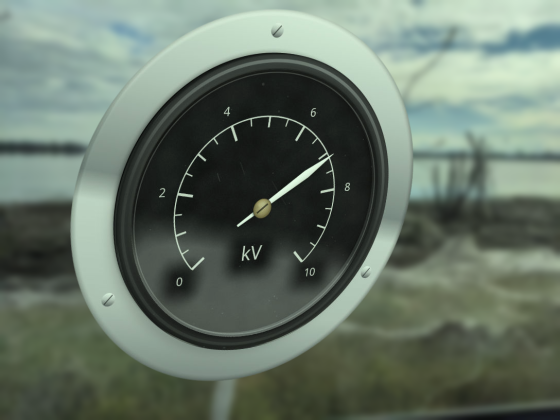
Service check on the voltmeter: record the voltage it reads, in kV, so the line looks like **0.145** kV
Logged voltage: **7** kV
